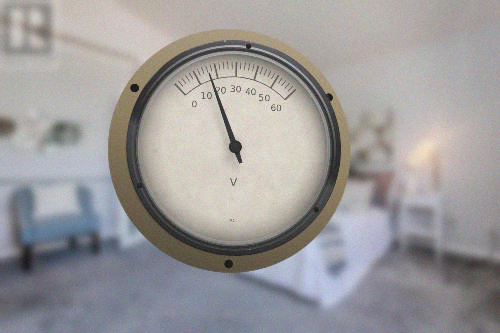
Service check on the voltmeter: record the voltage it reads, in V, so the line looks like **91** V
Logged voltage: **16** V
